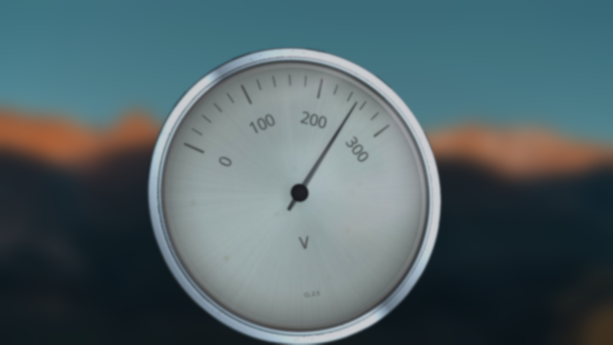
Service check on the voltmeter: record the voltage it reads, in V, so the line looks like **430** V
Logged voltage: **250** V
